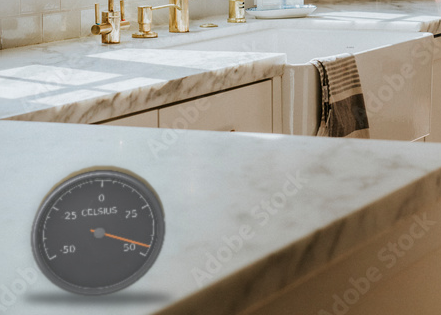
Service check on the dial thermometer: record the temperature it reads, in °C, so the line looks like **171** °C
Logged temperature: **45** °C
